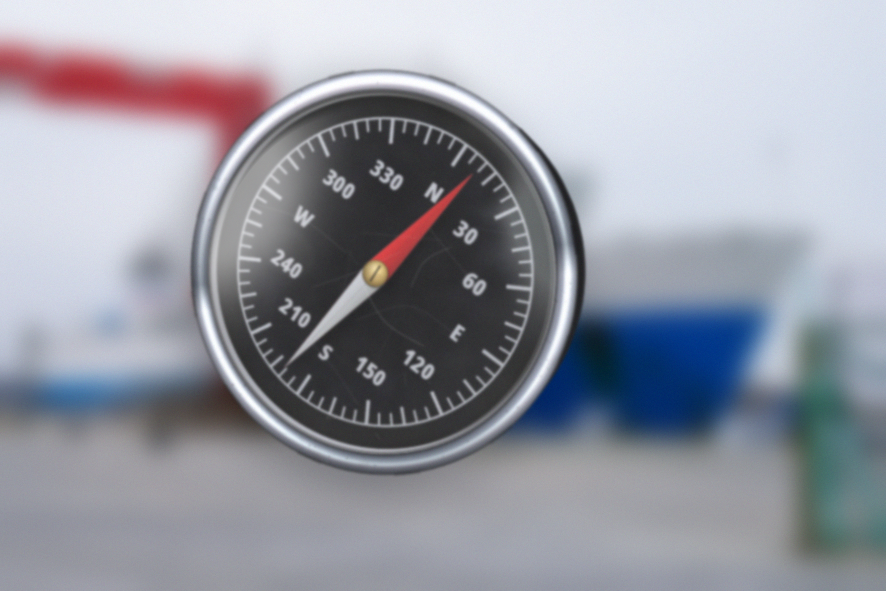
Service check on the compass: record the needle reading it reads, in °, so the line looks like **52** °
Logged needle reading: **10** °
